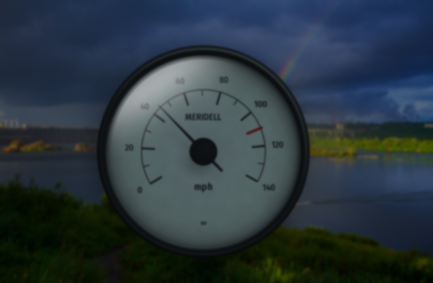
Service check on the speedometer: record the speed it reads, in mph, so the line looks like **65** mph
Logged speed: **45** mph
